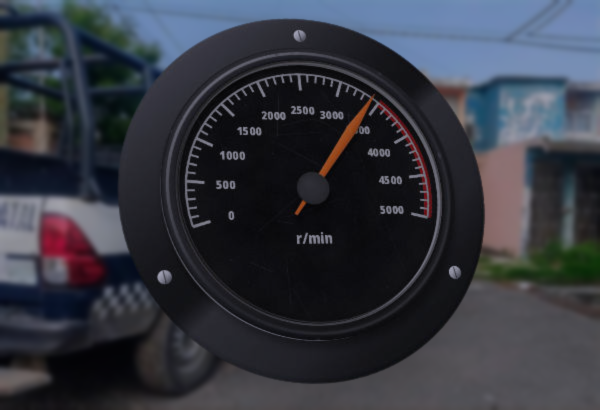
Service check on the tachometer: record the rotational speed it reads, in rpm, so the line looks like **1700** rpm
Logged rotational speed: **3400** rpm
